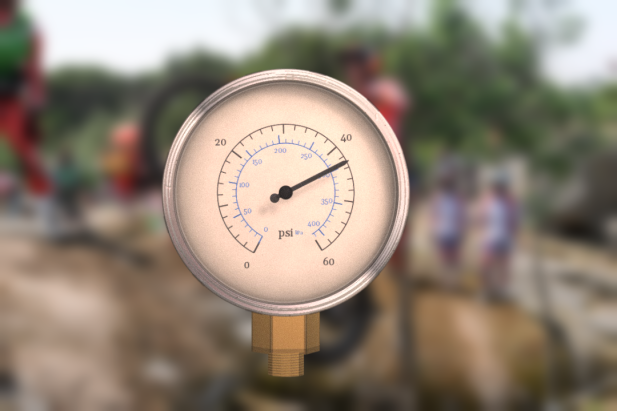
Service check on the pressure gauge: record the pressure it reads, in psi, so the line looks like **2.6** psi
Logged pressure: **43** psi
